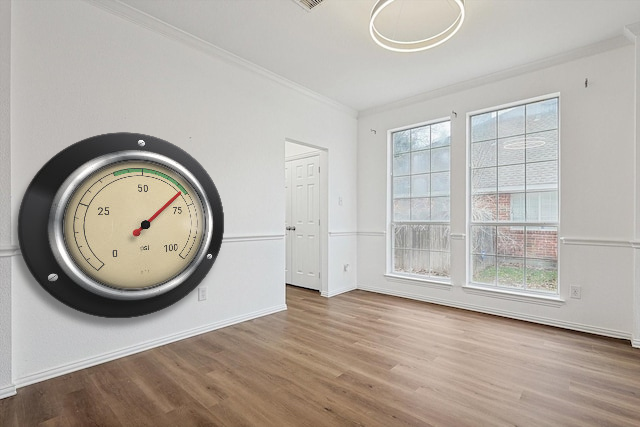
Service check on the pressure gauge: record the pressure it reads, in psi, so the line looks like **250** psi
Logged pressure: **67.5** psi
